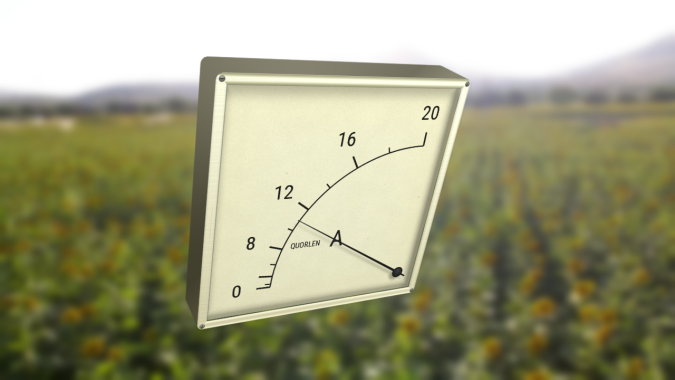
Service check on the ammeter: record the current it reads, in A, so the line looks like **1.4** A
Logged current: **11** A
